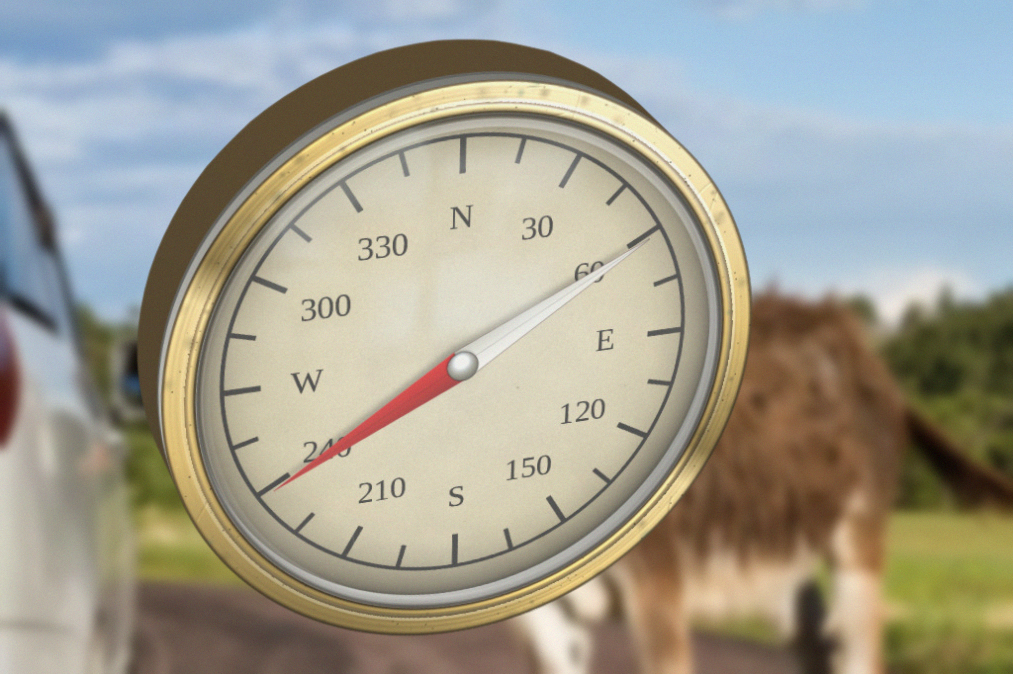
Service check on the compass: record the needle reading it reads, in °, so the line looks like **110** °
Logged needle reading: **240** °
